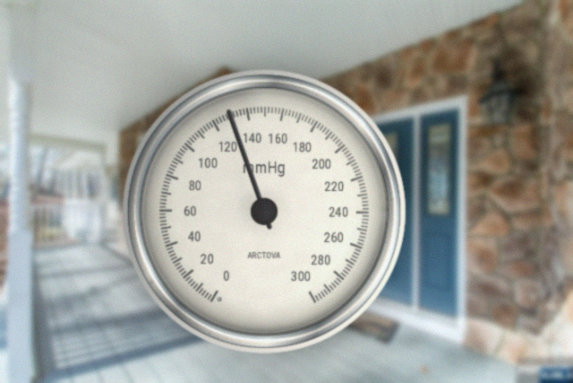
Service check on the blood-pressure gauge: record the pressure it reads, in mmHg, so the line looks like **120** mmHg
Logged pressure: **130** mmHg
